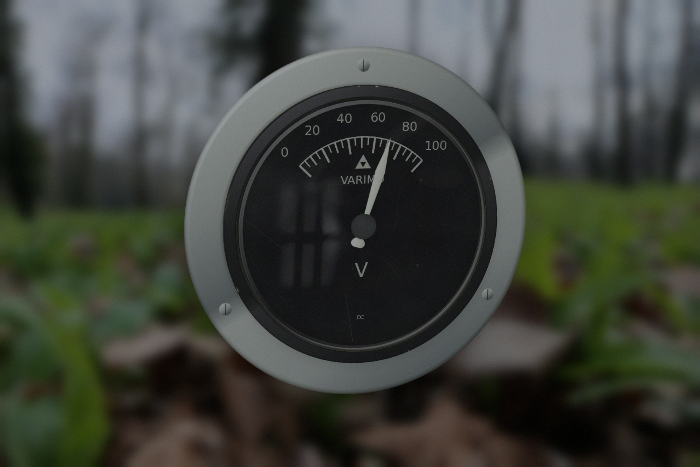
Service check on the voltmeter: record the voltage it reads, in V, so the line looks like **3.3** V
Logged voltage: **70** V
